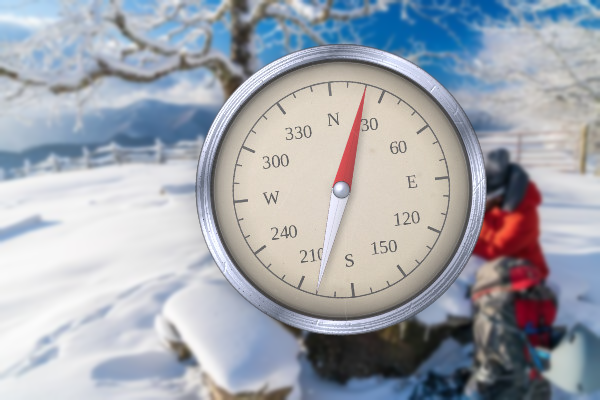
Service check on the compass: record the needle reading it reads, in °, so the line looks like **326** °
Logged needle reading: **20** °
